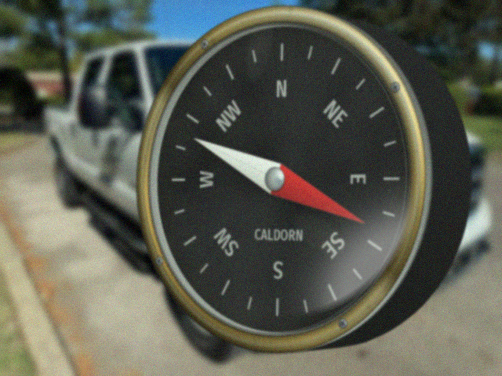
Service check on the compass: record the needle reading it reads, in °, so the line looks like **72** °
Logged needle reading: **112.5** °
